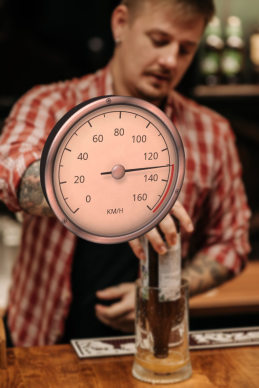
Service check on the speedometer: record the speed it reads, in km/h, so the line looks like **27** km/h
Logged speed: **130** km/h
